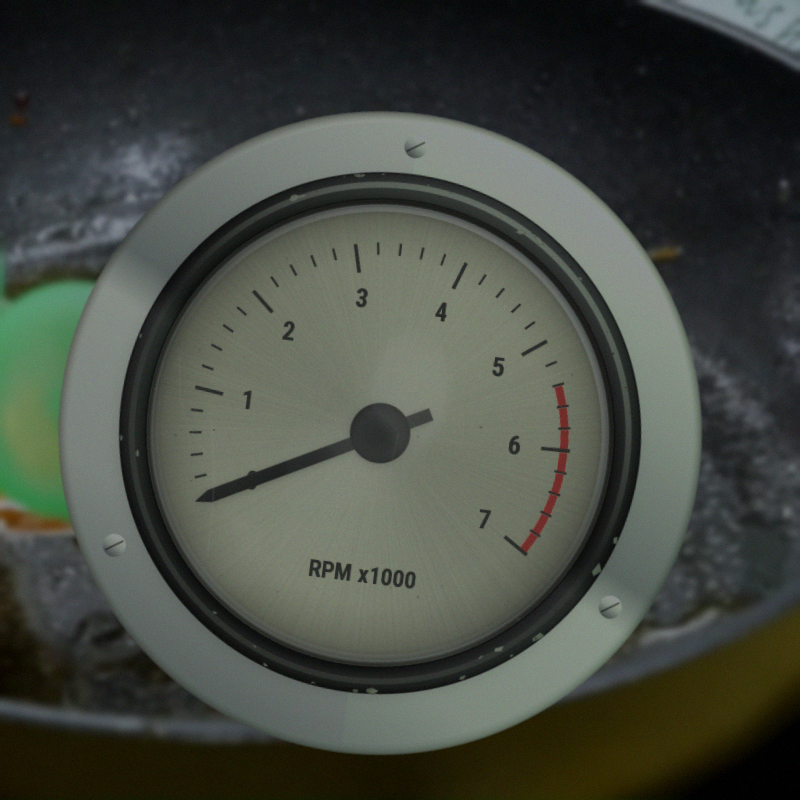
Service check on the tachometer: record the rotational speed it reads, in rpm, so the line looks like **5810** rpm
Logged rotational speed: **0** rpm
